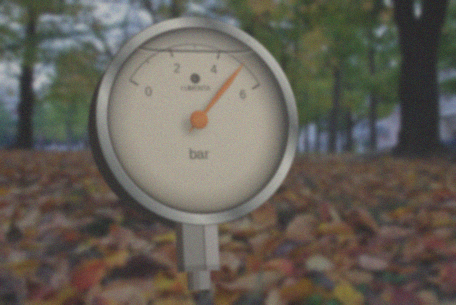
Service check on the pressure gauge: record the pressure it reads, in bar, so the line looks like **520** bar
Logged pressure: **5** bar
